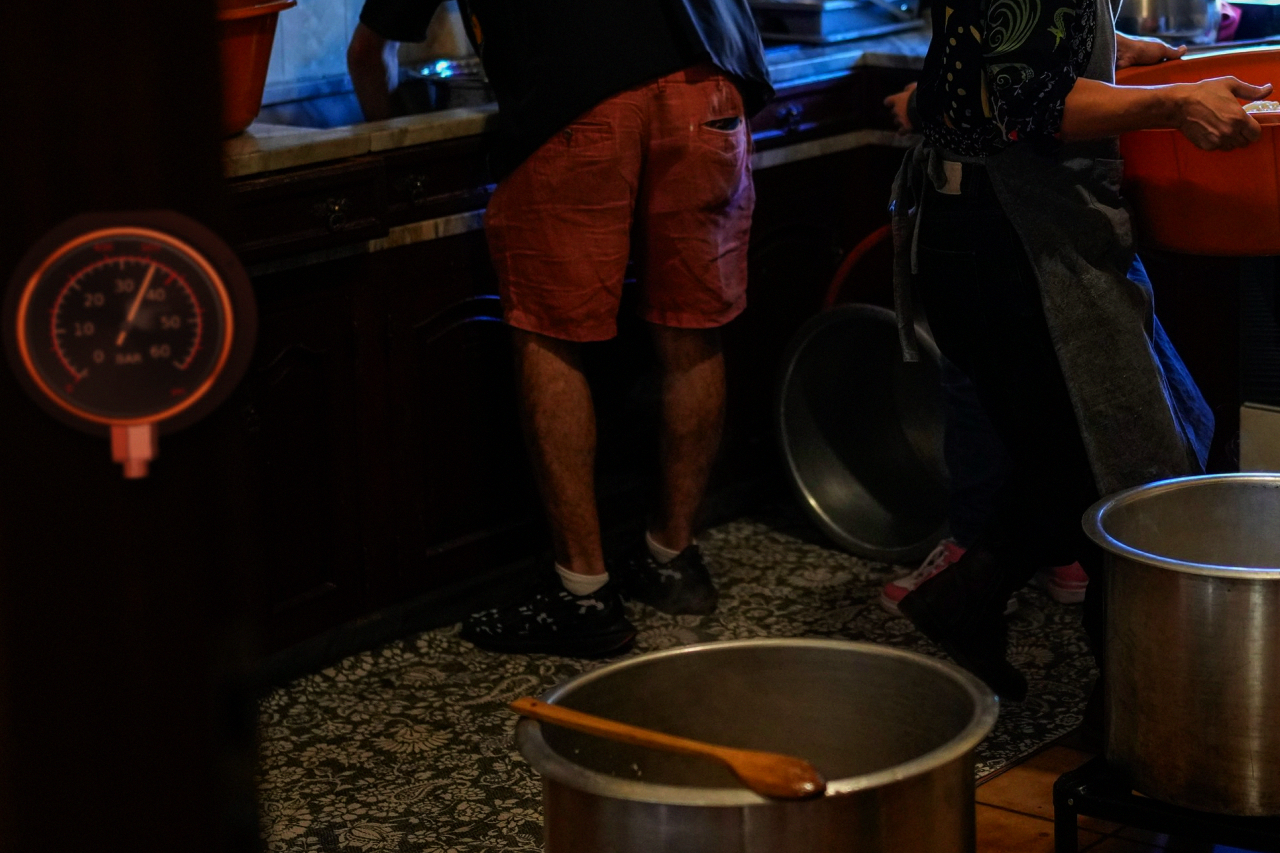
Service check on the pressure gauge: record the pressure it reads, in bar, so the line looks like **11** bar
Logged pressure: **36** bar
